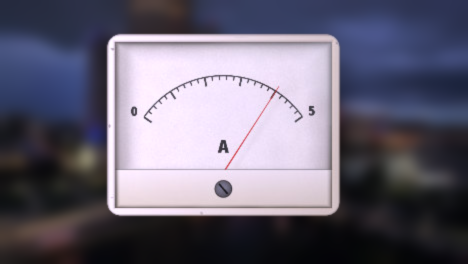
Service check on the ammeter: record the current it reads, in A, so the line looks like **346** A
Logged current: **4** A
